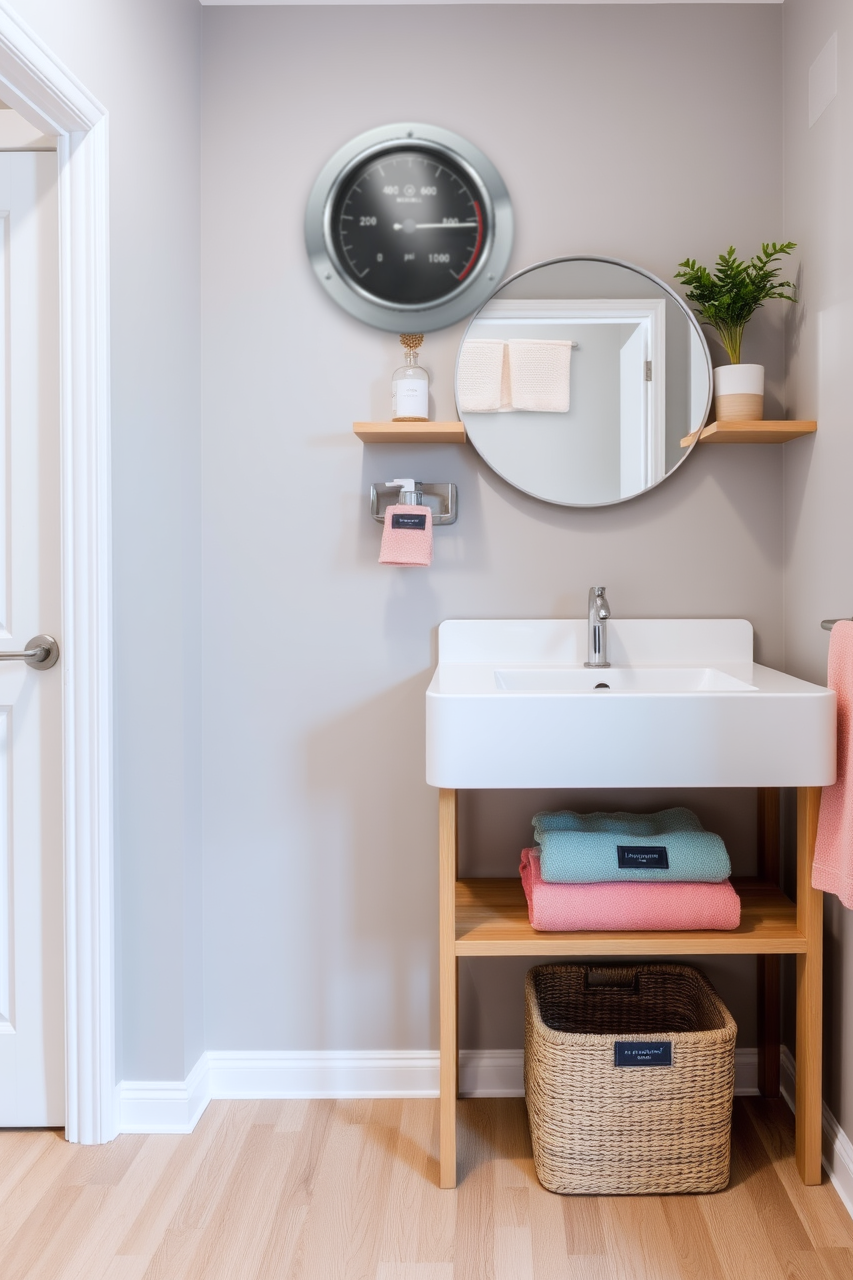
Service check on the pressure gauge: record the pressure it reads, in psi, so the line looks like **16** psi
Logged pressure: **825** psi
